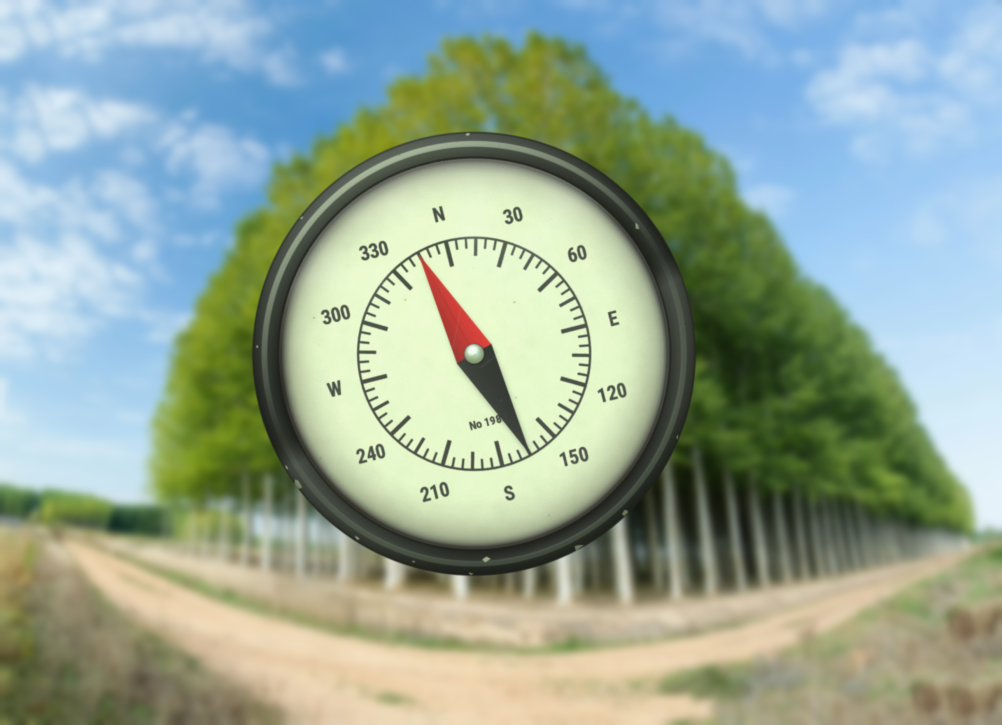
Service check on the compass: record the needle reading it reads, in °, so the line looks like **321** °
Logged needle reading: **345** °
